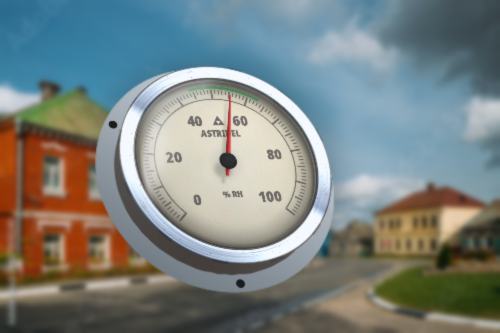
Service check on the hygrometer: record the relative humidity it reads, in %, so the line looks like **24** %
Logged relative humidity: **55** %
